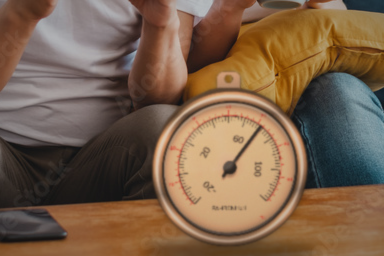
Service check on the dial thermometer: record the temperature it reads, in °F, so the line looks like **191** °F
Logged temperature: **70** °F
